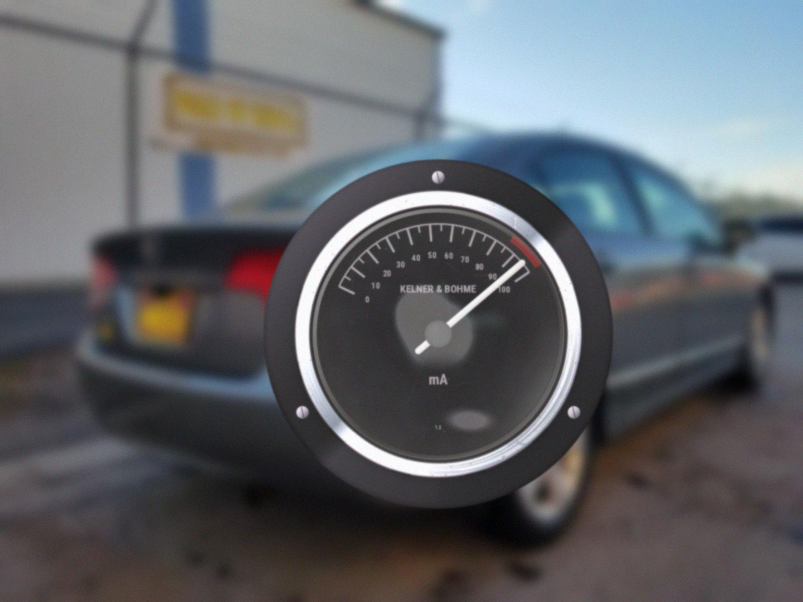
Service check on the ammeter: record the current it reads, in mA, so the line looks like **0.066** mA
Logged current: **95** mA
